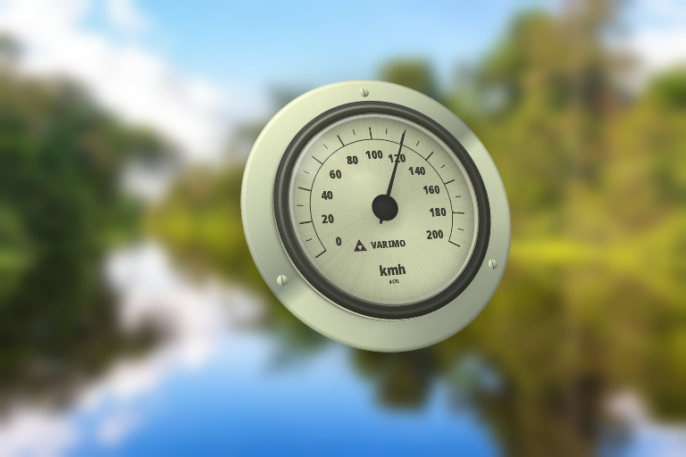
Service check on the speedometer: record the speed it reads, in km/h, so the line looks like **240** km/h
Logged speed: **120** km/h
